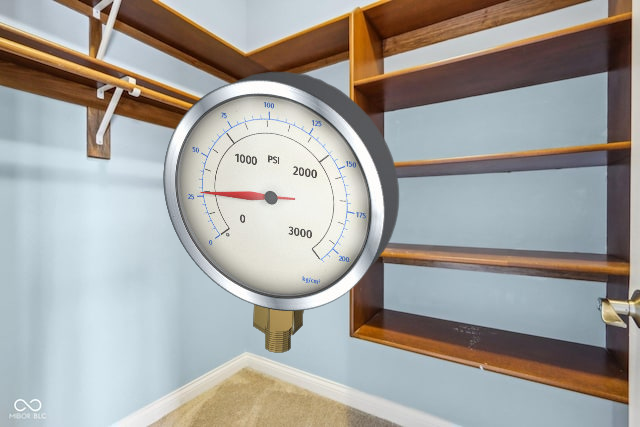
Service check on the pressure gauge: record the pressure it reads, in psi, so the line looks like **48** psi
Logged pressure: **400** psi
